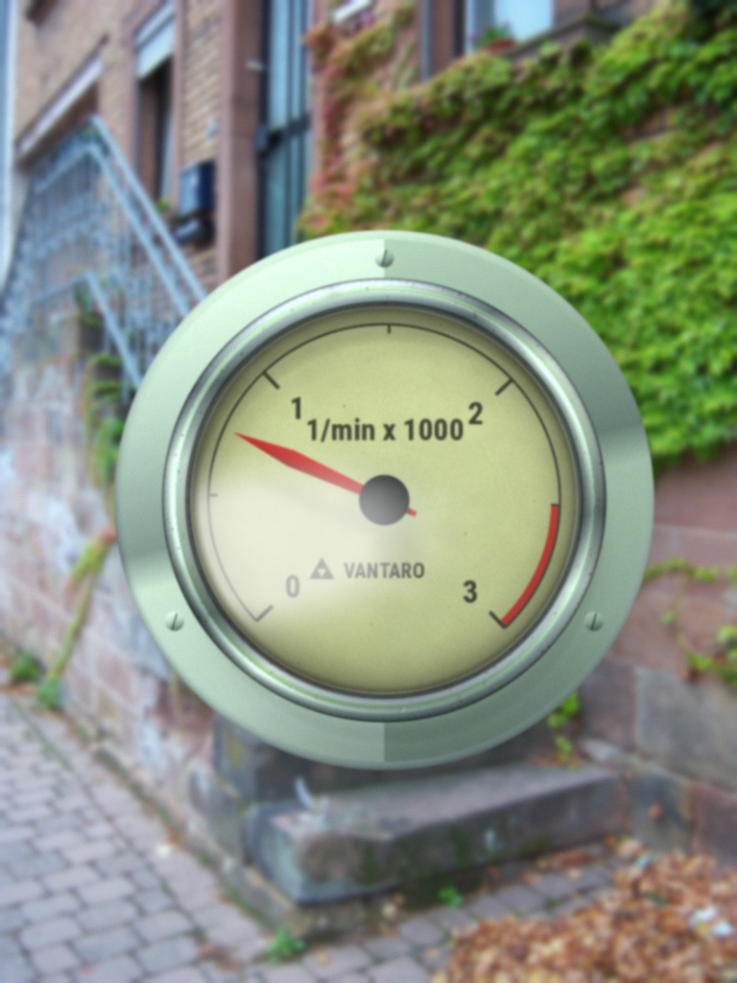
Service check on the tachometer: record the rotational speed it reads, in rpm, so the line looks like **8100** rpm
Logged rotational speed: **750** rpm
